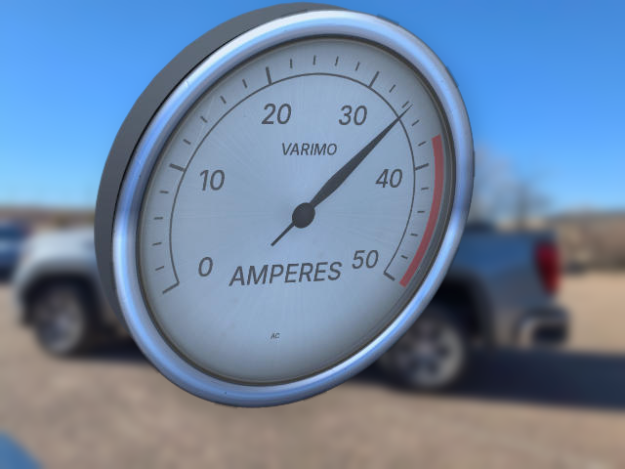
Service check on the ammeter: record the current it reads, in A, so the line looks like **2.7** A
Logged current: **34** A
